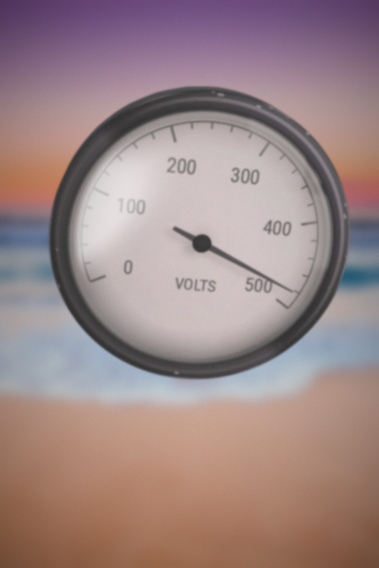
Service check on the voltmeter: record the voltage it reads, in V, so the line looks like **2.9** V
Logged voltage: **480** V
